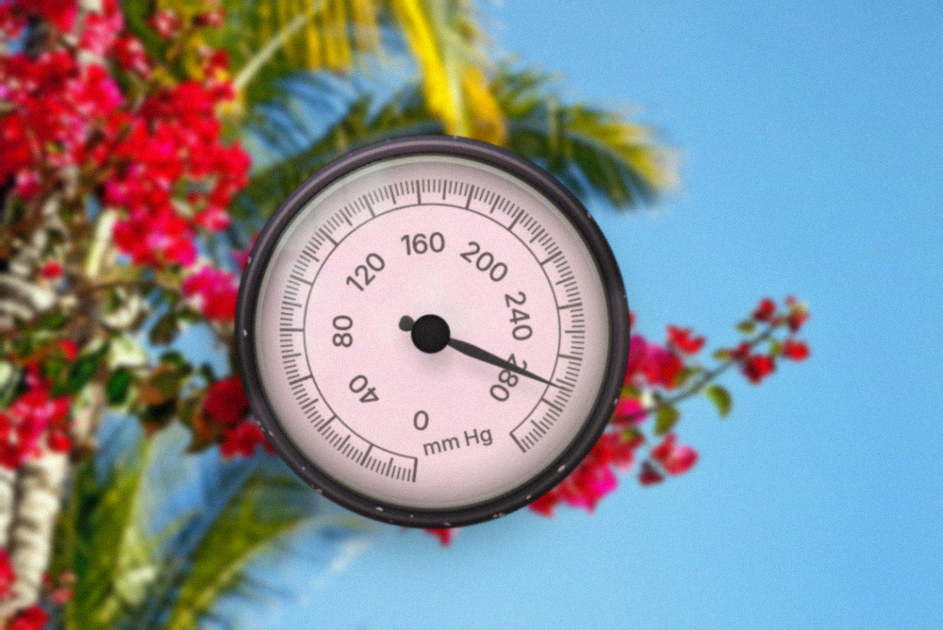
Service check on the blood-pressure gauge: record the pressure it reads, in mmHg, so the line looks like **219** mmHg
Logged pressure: **272** mmHg
